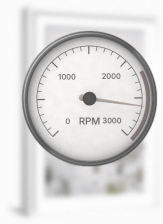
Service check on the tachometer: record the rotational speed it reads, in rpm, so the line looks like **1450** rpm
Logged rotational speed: **2600** rpm
